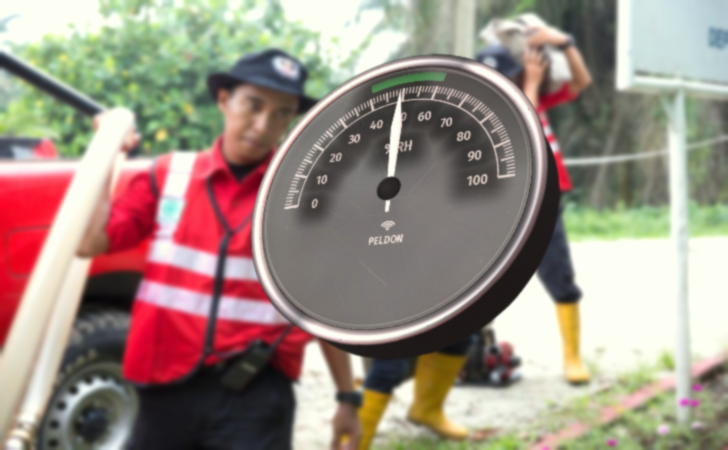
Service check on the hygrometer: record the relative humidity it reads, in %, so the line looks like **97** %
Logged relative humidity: **50** %
